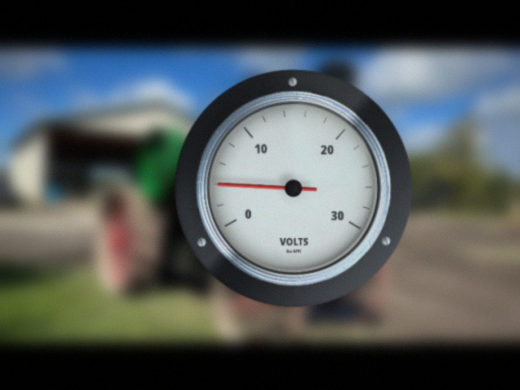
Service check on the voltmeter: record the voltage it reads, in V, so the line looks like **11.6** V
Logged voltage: **4** V
